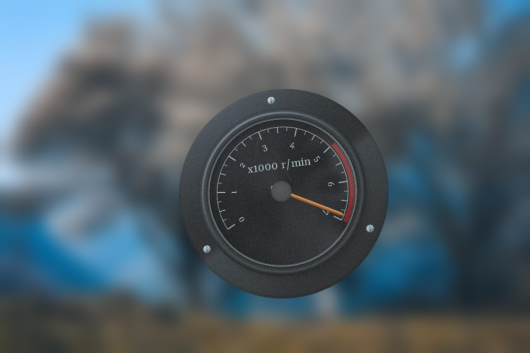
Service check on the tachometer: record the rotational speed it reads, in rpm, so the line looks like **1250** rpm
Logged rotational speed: **6875** rpm
